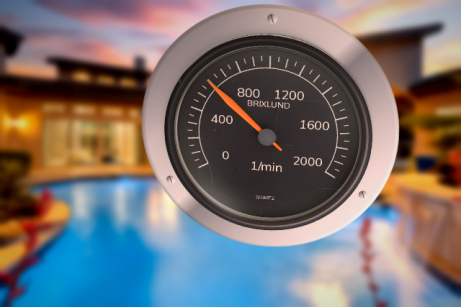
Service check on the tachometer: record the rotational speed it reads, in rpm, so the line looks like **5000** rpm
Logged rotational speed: **600** rpm
